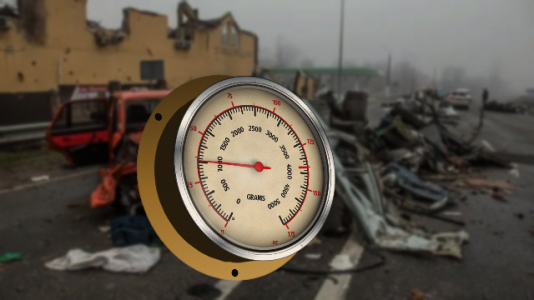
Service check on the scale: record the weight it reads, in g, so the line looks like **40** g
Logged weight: **1000** g
